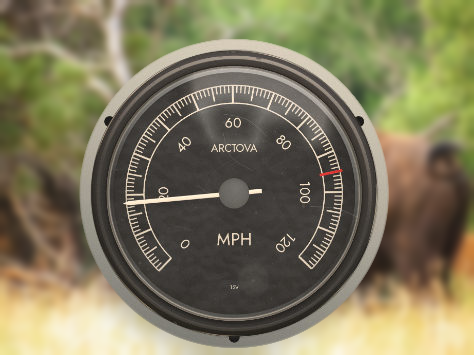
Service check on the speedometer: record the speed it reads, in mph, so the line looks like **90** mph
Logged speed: **18** mph
